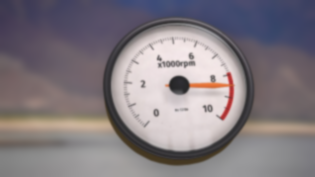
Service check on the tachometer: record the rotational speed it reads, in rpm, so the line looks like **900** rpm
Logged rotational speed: **8500** rpm
